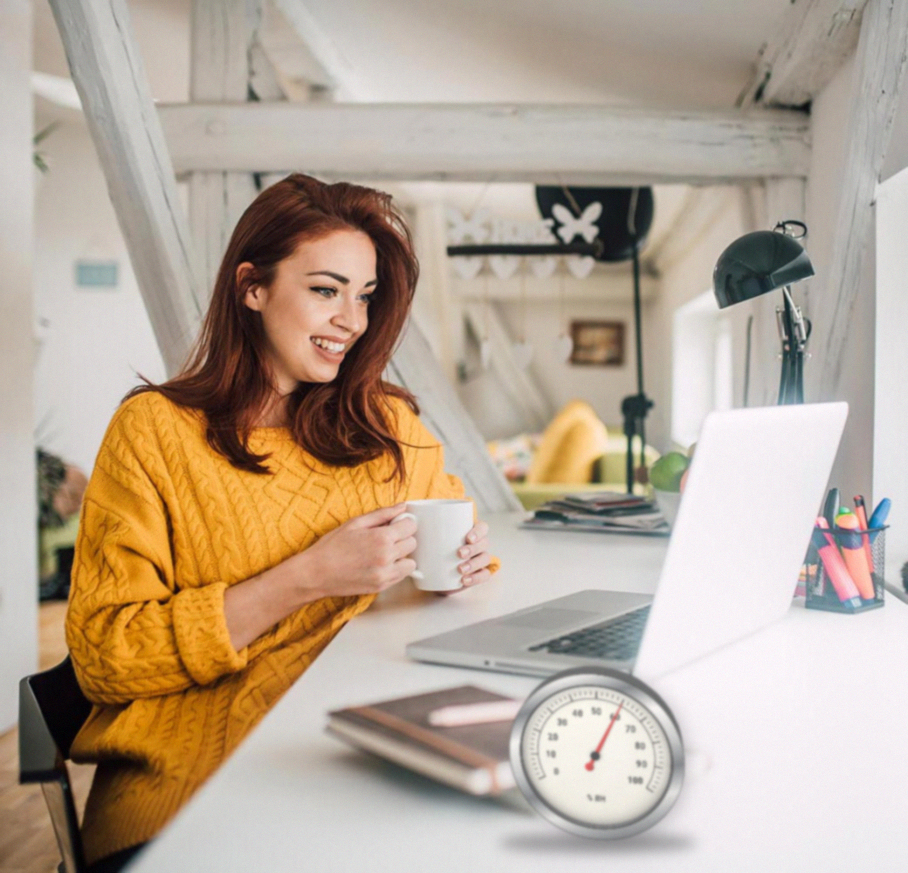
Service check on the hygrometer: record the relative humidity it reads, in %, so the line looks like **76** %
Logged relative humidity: **60** %
